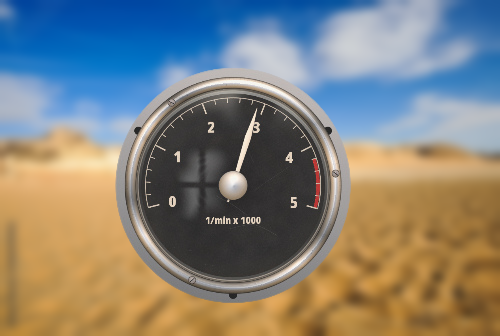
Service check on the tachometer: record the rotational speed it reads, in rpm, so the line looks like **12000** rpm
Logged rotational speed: **2900** rpm
